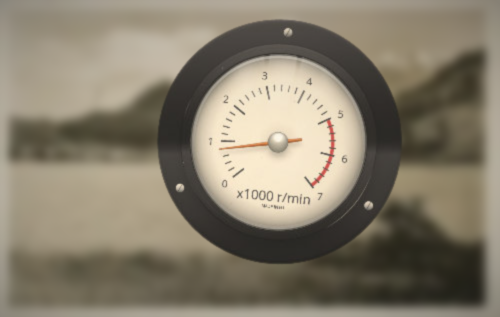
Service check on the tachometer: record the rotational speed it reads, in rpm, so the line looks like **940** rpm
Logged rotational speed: **800** rpm
